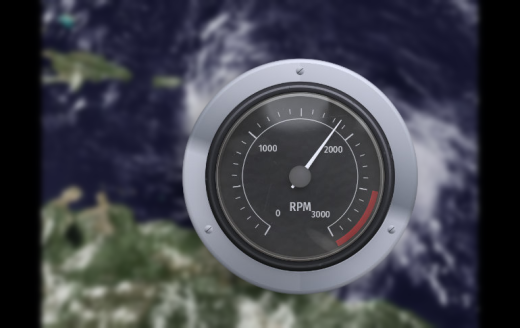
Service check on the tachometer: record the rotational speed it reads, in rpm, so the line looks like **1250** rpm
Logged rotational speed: **1850** rpm
